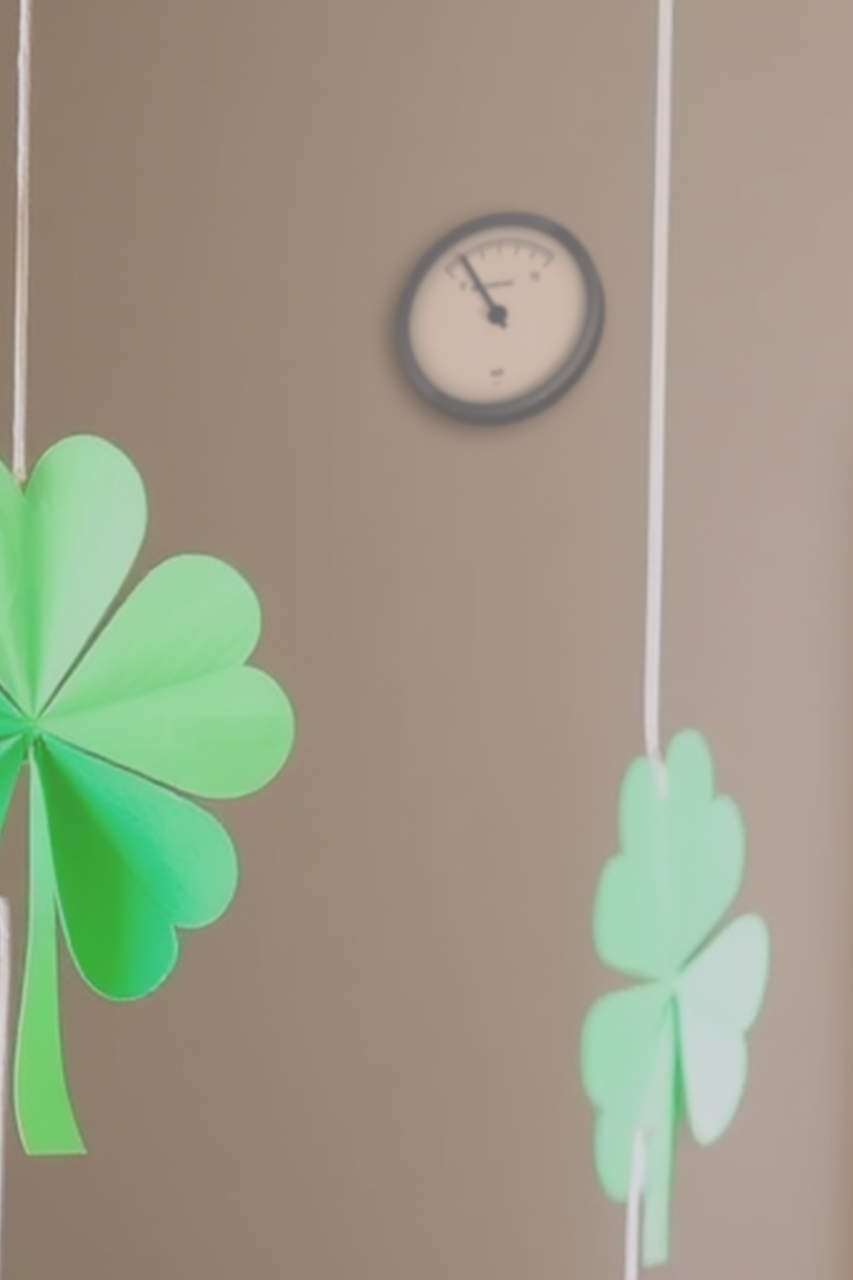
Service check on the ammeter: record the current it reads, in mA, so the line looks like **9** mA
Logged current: **2.5** mA
